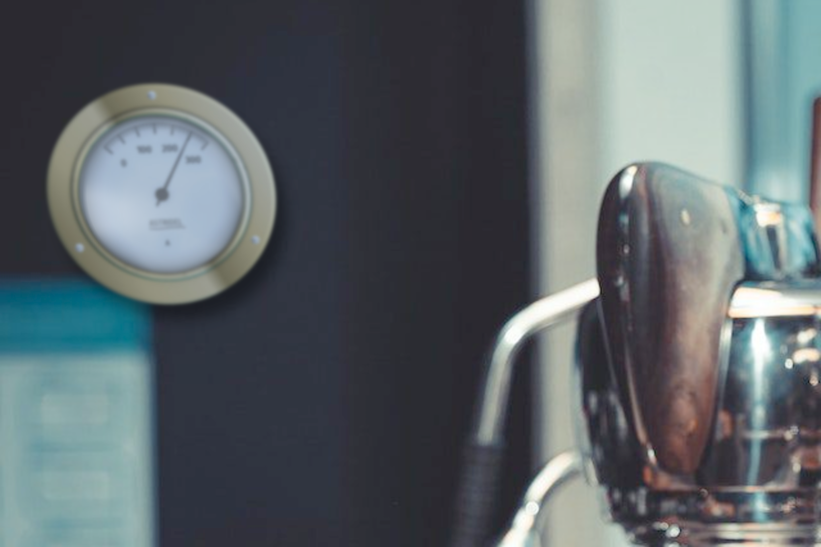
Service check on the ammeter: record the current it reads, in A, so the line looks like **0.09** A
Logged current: **250** A
